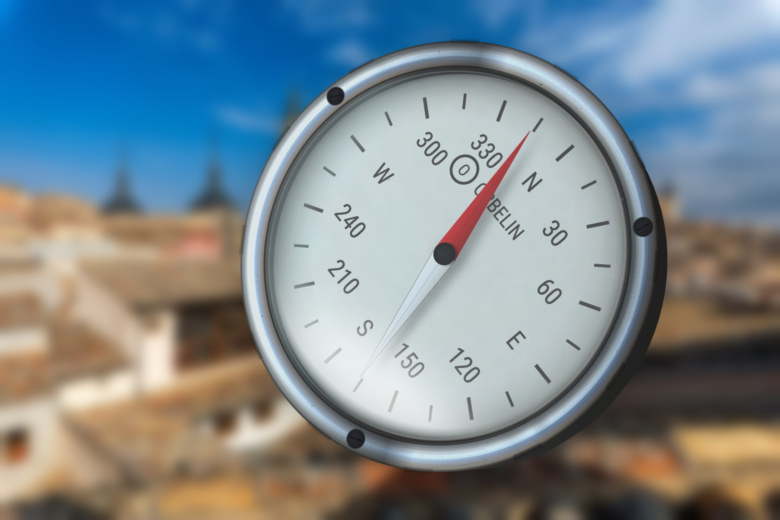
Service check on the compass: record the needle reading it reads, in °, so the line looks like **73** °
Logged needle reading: **345** °
